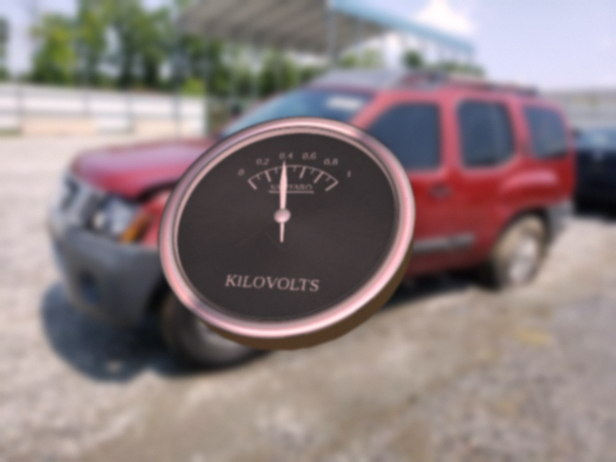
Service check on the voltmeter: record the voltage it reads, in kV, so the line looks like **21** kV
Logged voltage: **0.4** kV
